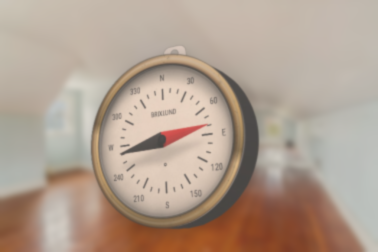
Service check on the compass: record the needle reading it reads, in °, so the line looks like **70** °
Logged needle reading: **80** °
